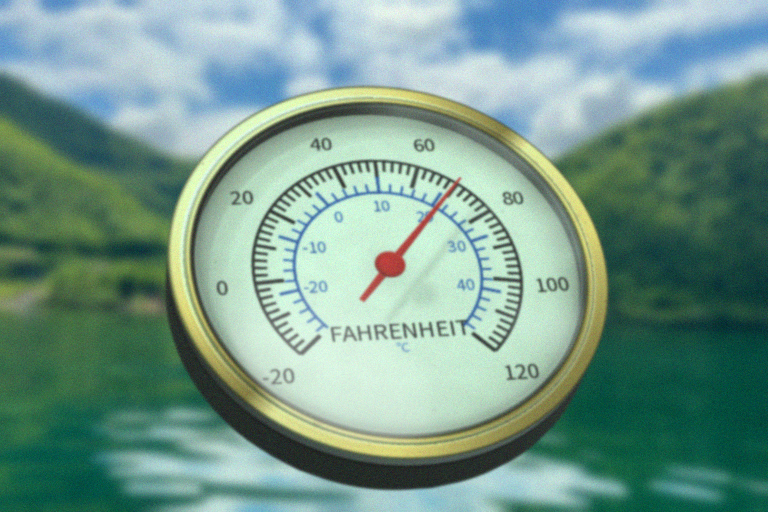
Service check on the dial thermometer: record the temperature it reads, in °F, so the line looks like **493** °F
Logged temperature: **70** °F
